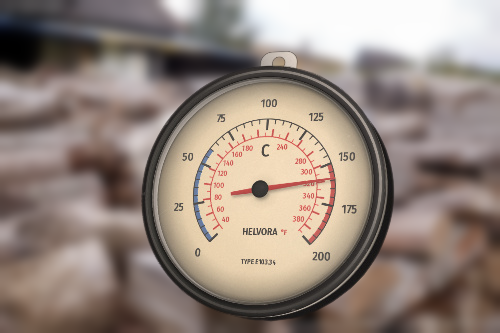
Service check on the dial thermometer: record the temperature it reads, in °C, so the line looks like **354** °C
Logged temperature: **160** °C
